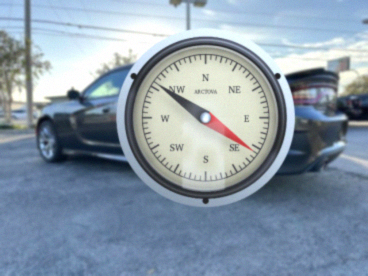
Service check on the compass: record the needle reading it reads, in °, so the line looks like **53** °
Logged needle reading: **125** °
